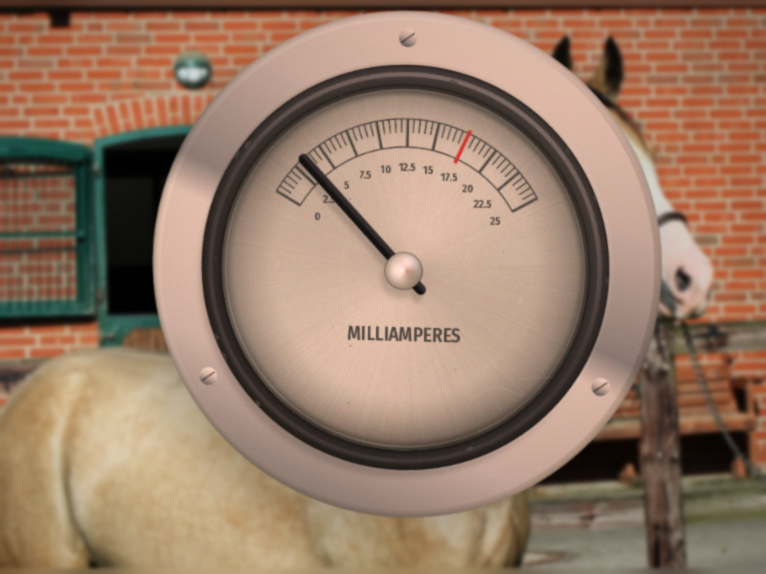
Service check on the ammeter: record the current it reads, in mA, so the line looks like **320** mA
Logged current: **3.5** mA
